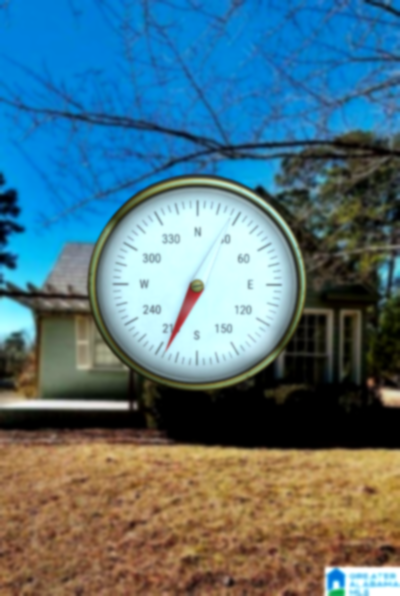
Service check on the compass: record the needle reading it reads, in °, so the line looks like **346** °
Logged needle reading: **205** °
